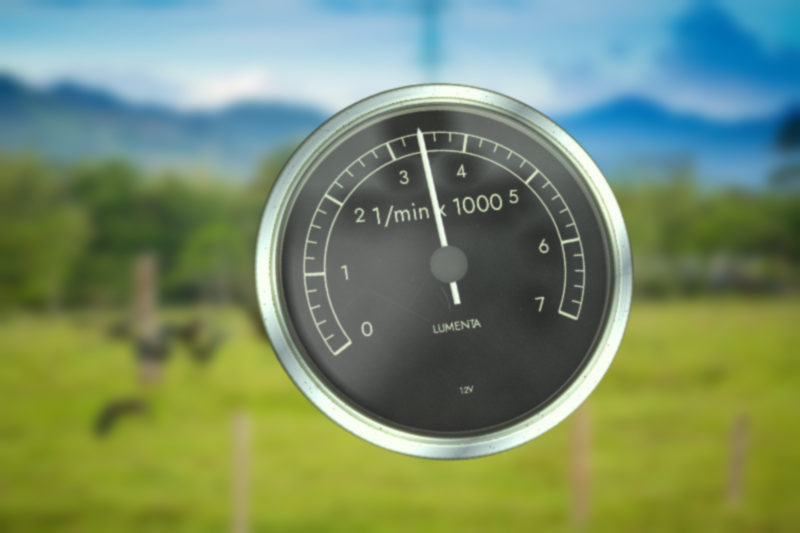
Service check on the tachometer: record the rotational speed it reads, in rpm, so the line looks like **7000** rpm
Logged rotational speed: **3400** rpm
